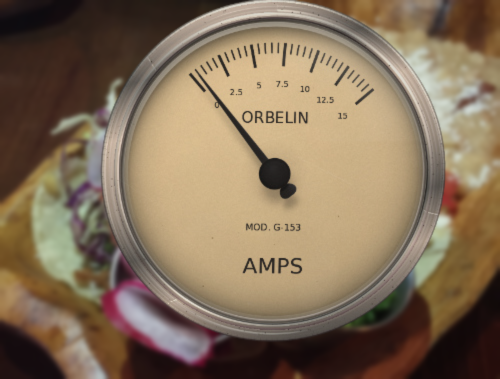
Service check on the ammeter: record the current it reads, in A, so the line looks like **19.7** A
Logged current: **0.5** A
